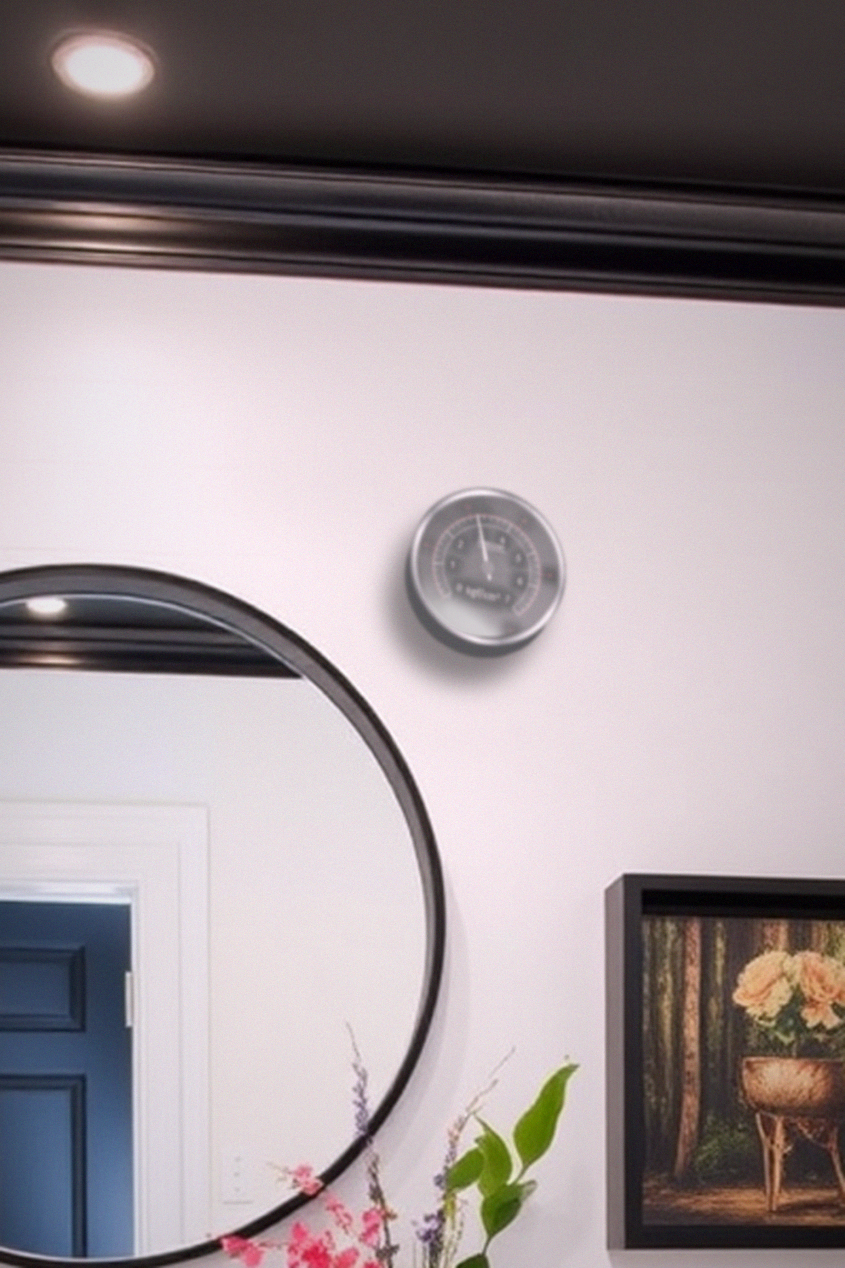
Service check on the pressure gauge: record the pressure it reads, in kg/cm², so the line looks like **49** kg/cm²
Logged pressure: **3** kg/cm²
